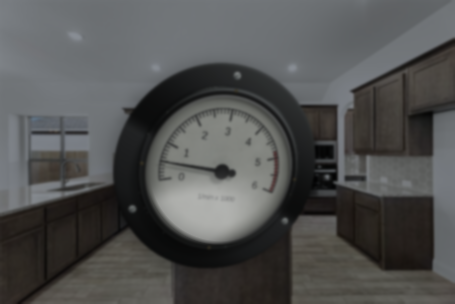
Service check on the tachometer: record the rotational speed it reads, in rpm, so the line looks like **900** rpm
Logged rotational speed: **500** rpm
